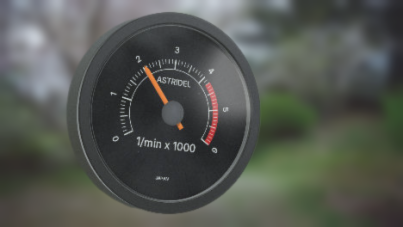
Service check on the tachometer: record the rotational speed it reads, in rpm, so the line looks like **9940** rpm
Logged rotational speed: **2000** rpm
